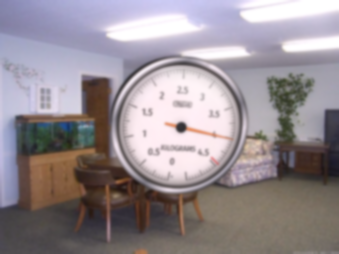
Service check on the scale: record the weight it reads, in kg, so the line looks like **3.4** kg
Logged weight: **4** kg
